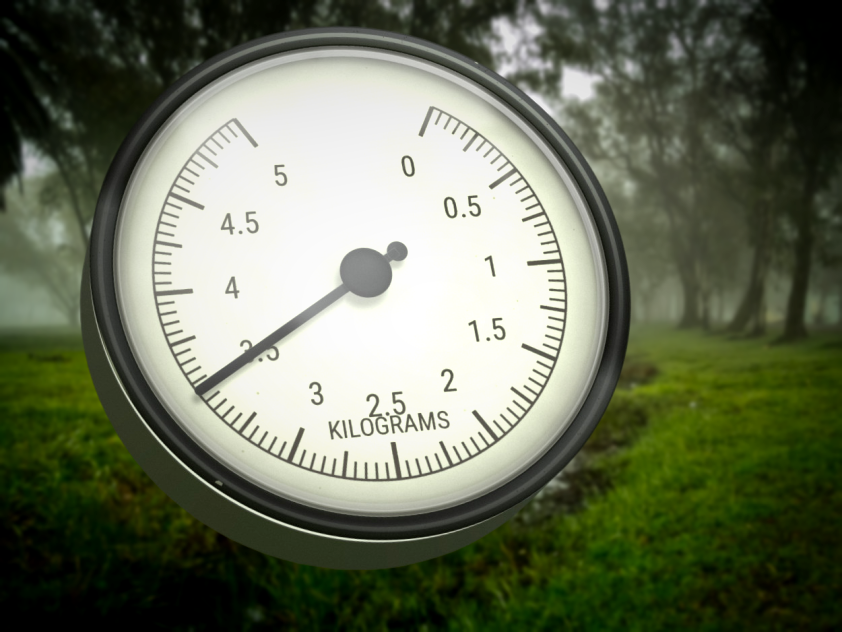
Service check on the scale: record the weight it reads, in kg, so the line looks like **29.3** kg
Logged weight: **3.5** kg
